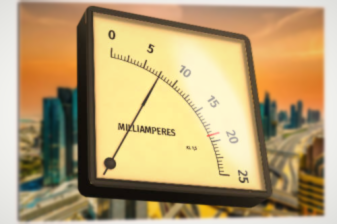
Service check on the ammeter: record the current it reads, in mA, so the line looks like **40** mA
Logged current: **7.5** mA
